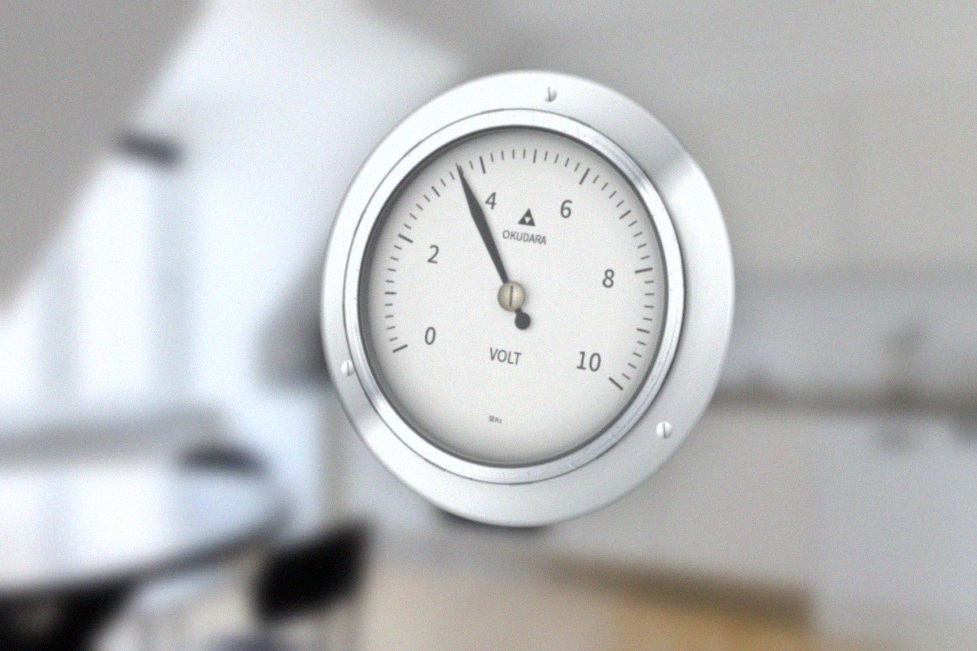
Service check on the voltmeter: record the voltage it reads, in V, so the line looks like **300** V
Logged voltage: **3.6** V
